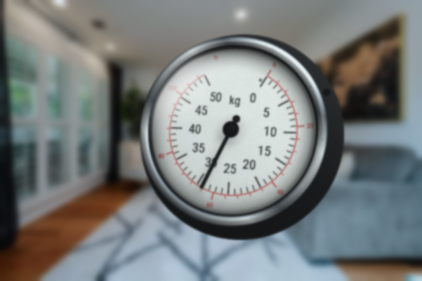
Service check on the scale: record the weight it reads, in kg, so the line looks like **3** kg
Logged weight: **29** kg
